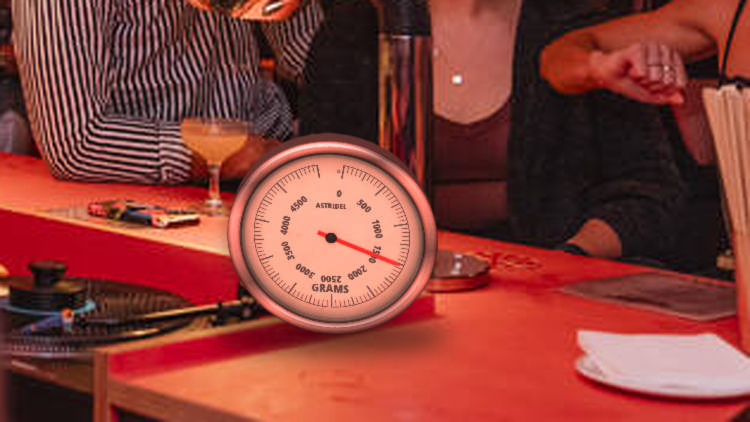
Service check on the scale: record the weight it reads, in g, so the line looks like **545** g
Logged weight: **1500** g
